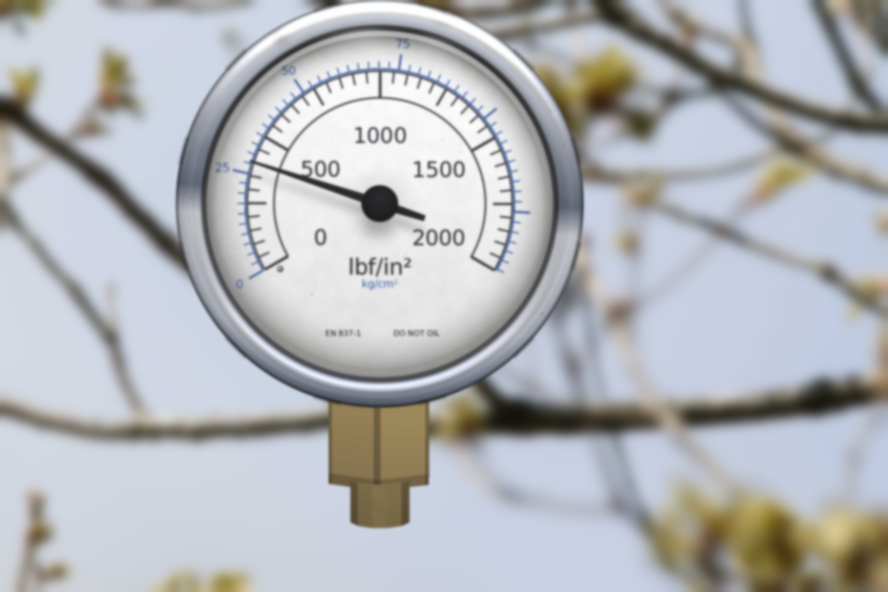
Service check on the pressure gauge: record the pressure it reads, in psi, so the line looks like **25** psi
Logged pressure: **400** psi
